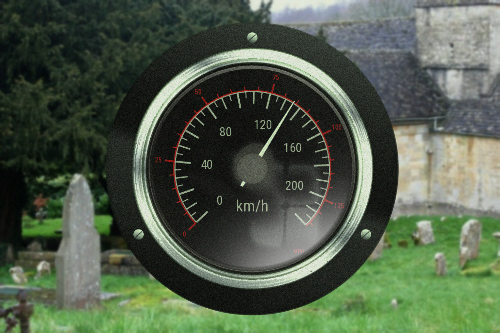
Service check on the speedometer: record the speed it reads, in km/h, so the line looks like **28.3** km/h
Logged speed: **135** km/h
